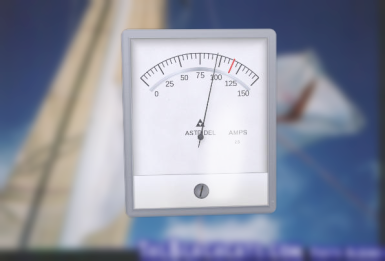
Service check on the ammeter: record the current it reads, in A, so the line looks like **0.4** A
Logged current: **95** A
